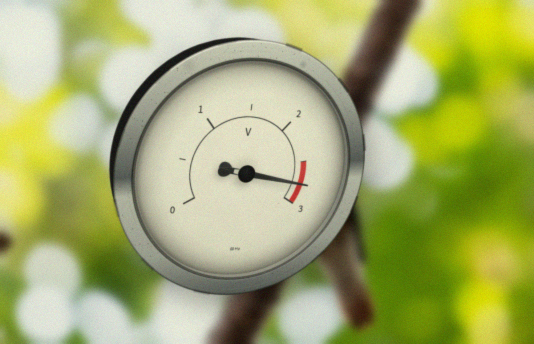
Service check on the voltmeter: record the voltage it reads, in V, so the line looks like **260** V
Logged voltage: **2.75** V
